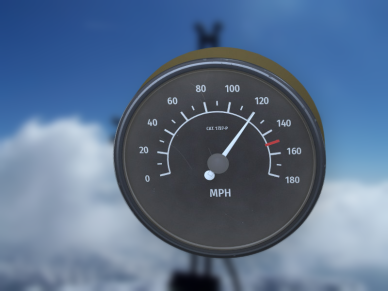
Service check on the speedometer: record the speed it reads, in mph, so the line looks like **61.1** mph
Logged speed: **120** mph
